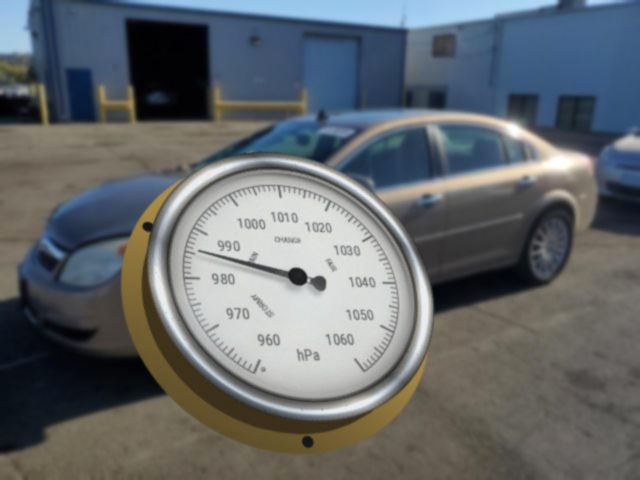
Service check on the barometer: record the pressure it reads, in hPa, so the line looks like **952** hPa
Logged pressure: **985** hPa
